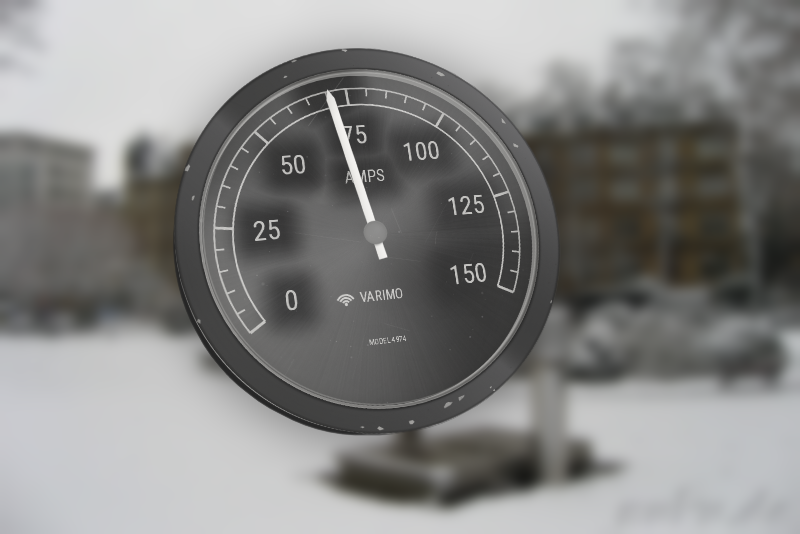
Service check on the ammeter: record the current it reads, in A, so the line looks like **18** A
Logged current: **70** A
